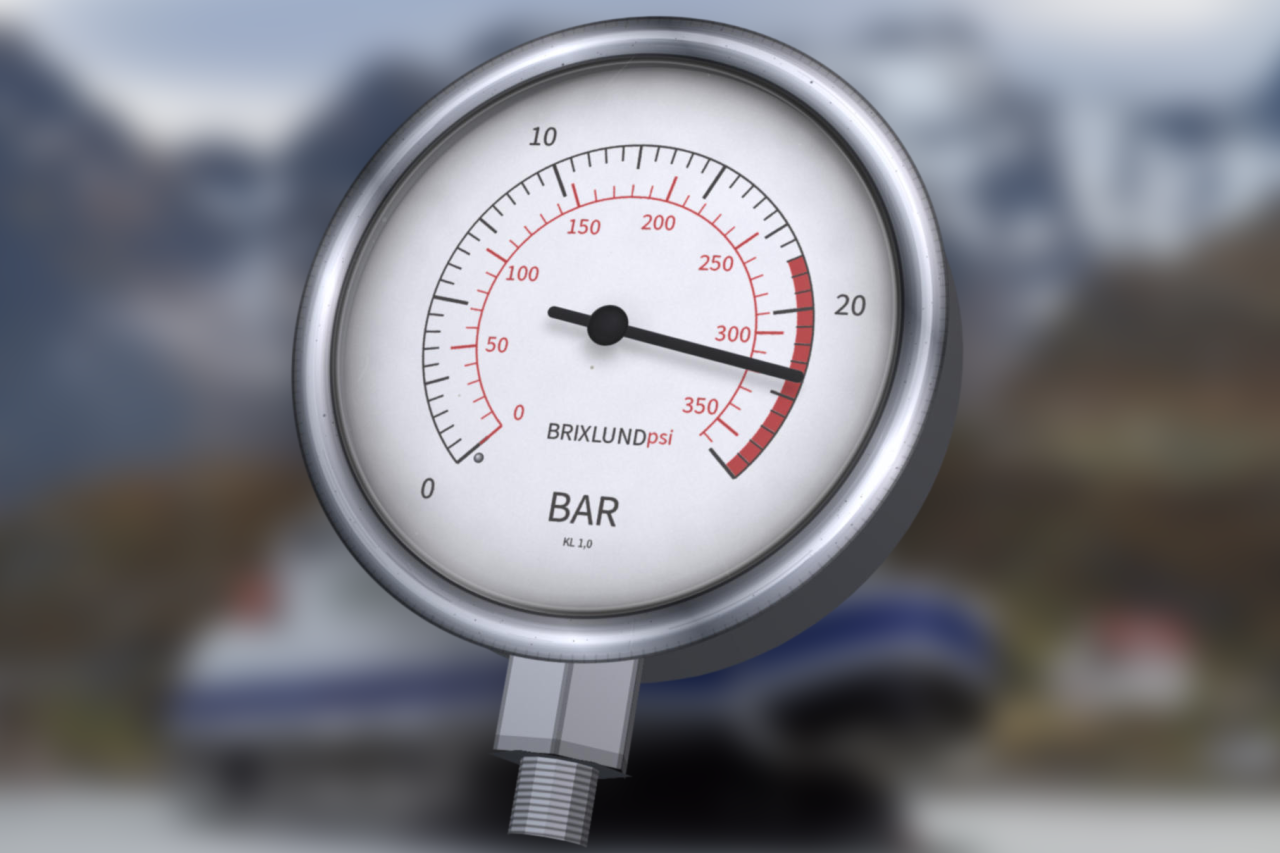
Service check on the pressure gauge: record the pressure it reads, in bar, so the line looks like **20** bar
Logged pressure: **22** bar
